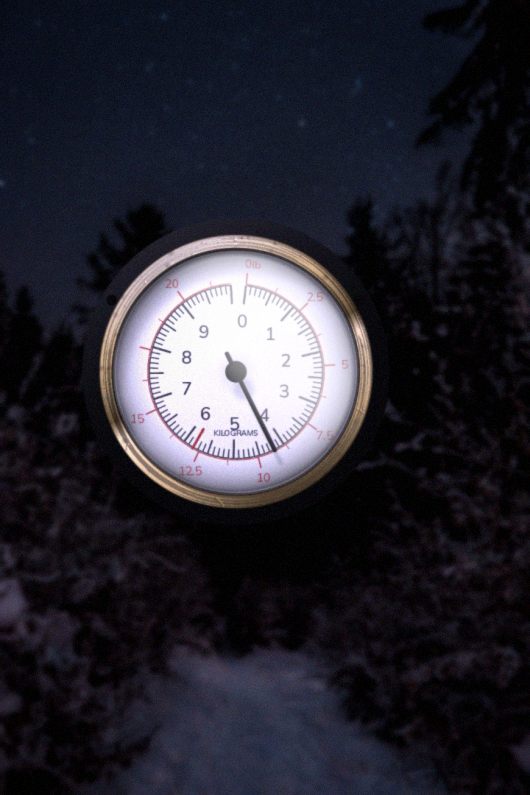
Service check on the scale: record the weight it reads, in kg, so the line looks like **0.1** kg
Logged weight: **4.2** kg
